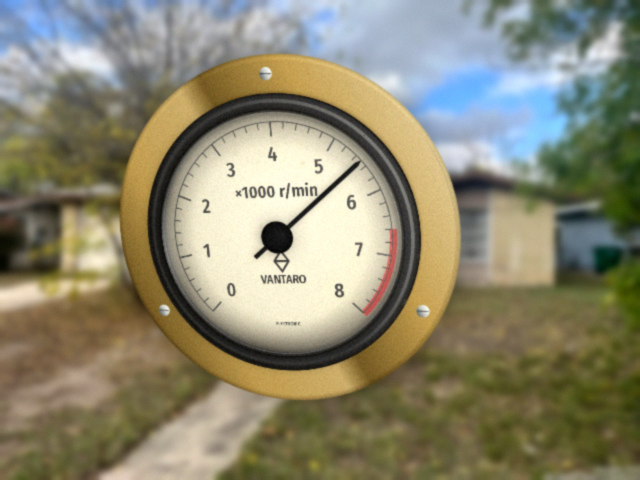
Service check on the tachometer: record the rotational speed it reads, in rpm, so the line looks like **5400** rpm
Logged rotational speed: **5500** rpm
